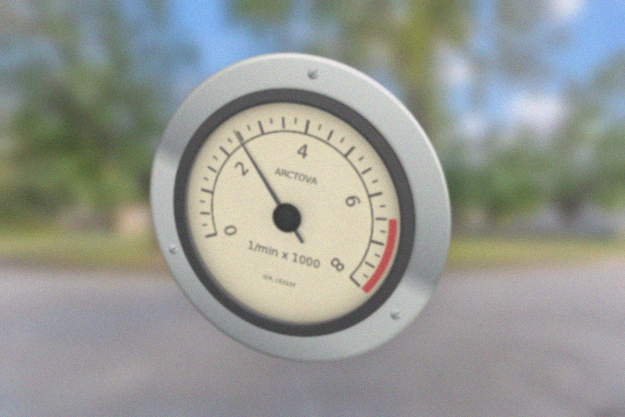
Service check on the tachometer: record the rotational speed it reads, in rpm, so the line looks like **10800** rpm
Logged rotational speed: **2500** rpm
